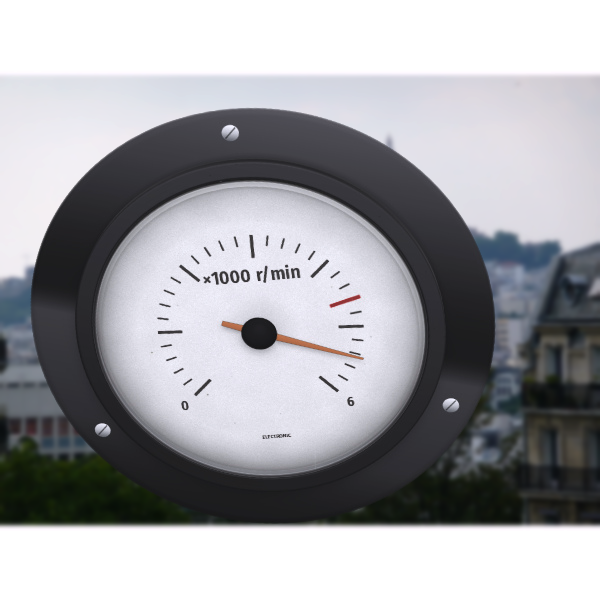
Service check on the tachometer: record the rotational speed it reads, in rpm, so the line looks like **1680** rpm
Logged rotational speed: **5400** rpm
